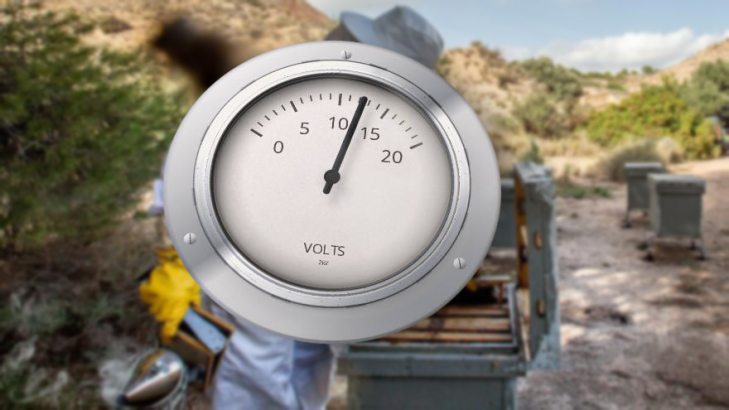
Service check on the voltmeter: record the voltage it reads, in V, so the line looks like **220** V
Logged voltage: **12.5** V
